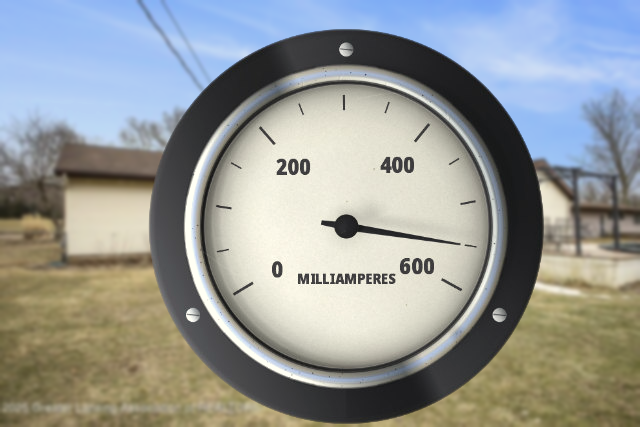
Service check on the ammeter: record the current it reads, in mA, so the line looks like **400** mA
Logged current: **550** mA
